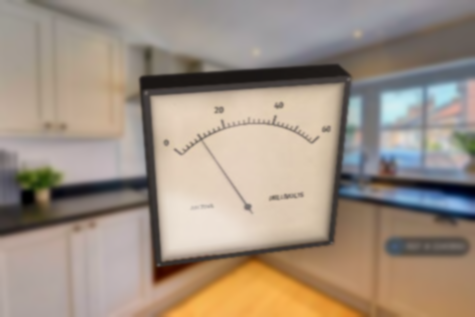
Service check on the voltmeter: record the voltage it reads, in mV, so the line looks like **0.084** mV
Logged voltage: **10** mV
